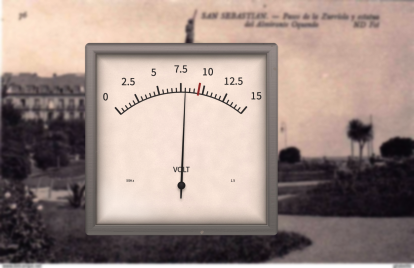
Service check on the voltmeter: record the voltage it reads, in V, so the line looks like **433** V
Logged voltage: **8** V
